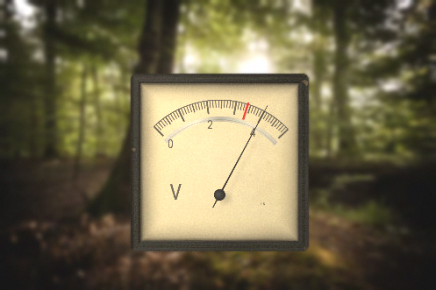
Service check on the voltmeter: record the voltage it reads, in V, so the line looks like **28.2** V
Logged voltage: **4** V
